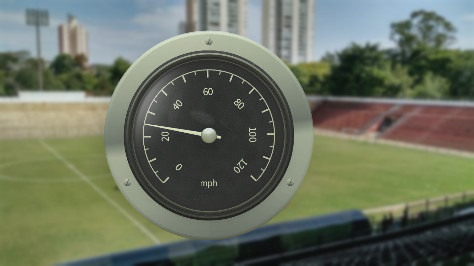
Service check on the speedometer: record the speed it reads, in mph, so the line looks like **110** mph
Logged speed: **25** mph
